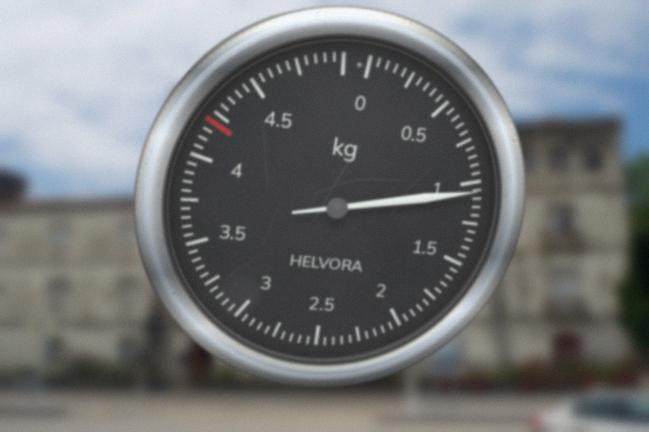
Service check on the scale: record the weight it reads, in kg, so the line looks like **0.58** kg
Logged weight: **1.05** kg
